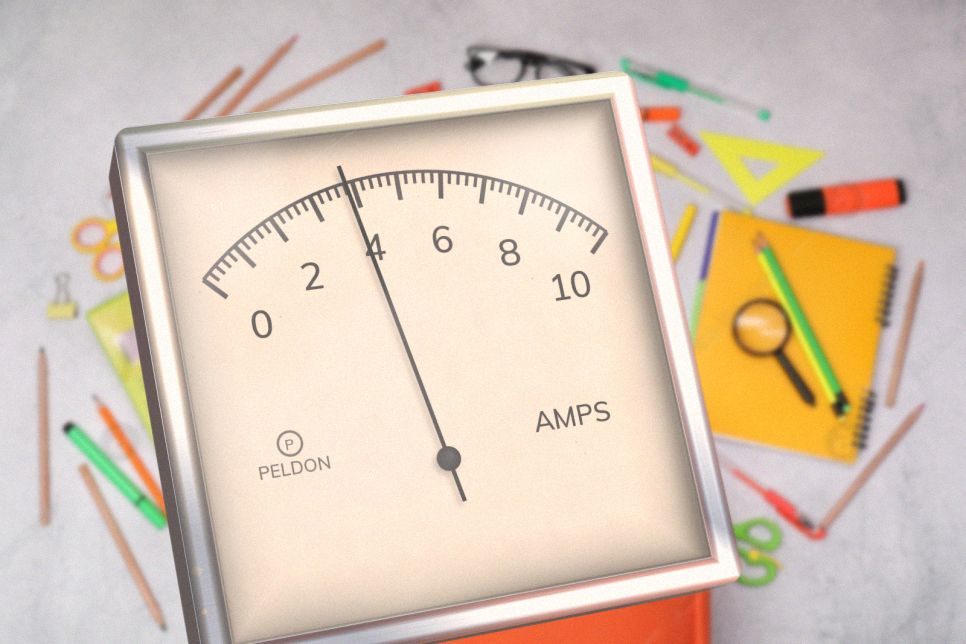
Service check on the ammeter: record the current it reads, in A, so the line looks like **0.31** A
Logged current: **3.8** A
